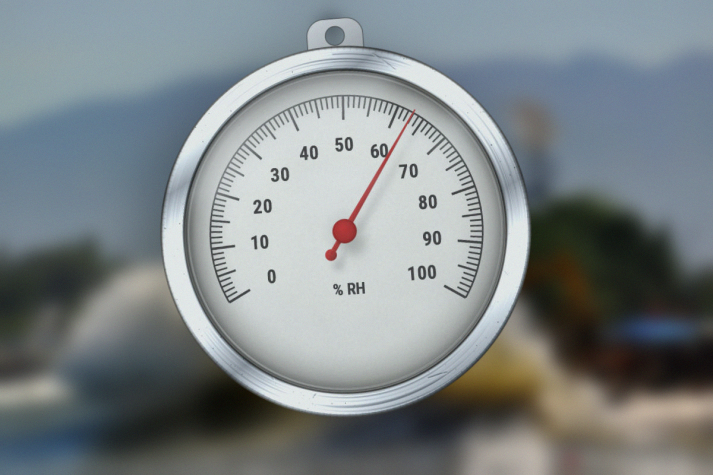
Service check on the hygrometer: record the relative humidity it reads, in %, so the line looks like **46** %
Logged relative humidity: **63** %
